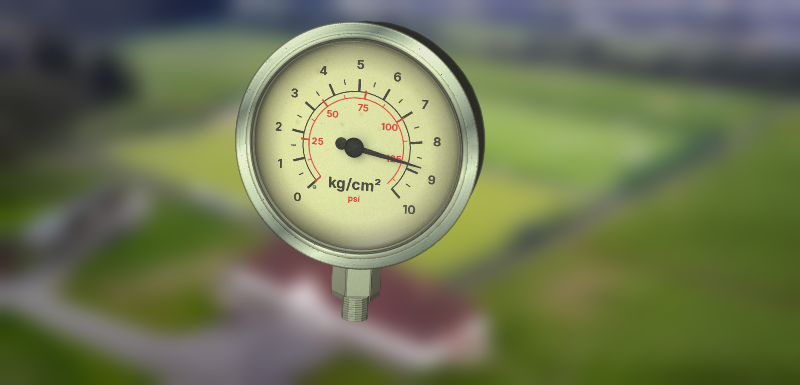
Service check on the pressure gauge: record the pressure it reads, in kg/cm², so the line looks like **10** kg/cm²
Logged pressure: **8.75** kg/cm²
